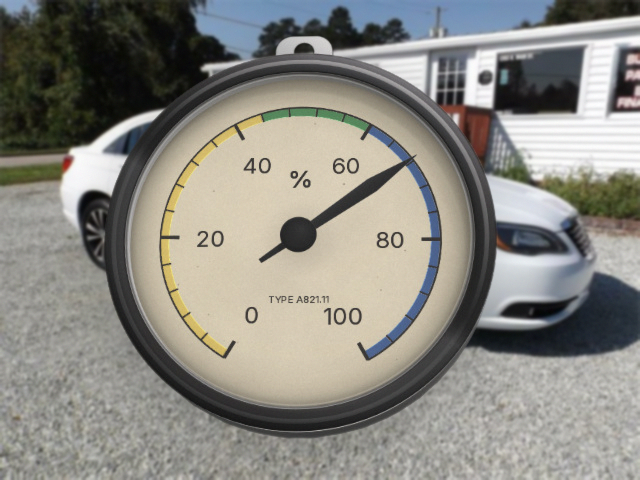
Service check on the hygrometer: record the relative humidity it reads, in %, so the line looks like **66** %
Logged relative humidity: **68** %
